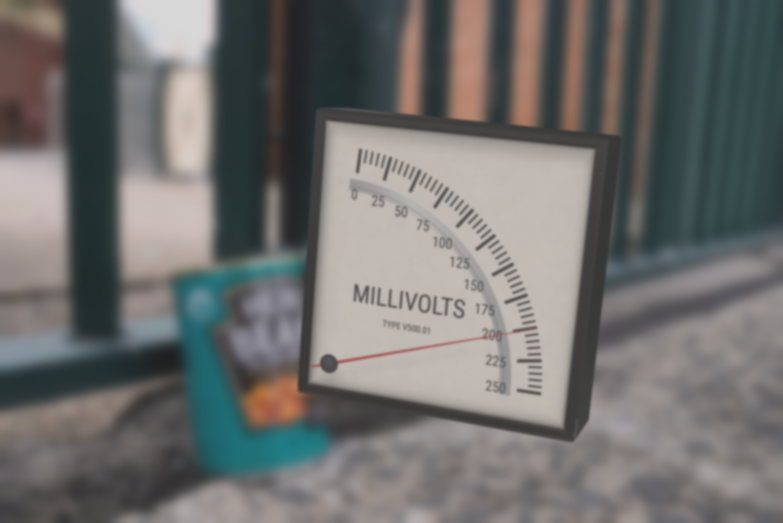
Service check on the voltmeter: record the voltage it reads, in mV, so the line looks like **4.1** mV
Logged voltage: **200** mV
